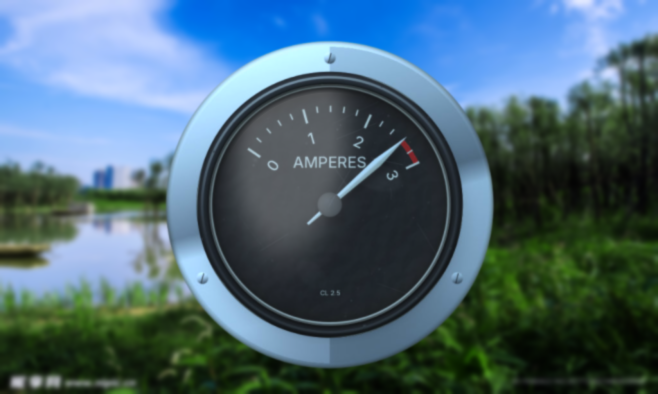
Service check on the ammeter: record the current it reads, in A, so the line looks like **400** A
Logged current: **2.6** A
